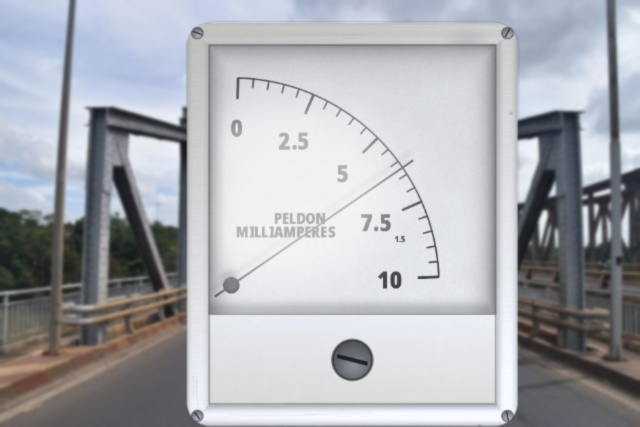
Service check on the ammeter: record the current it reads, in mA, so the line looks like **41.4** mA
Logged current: **6.25** mA
